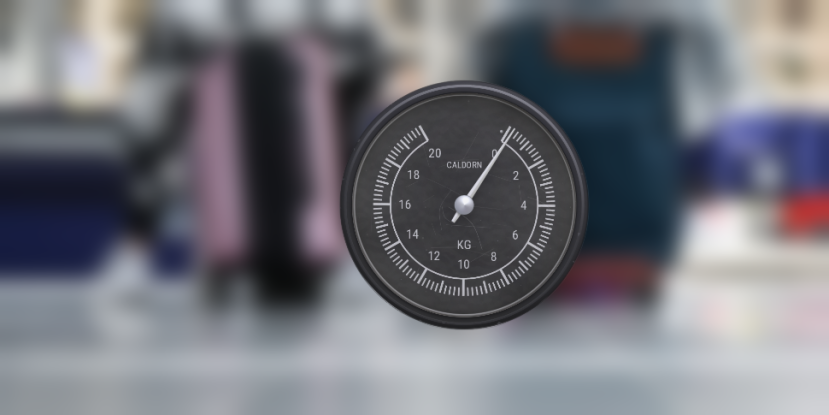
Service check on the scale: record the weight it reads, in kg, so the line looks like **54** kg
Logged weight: **0.2** kg
